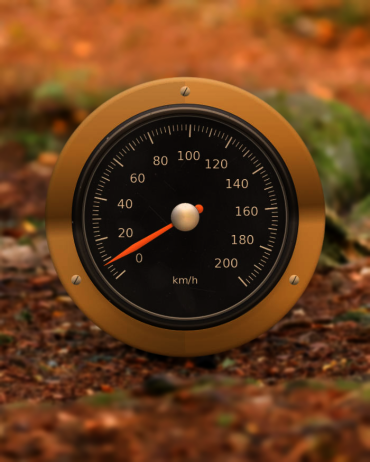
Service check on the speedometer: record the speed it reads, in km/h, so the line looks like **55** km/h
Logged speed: **8** km/h
